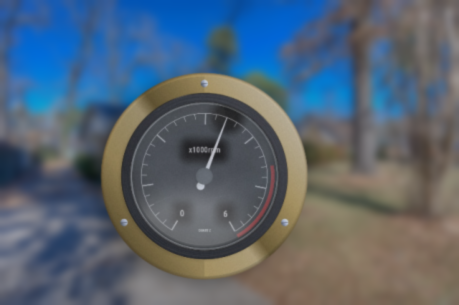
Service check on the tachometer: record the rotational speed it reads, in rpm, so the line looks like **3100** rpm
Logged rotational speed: **3400** rpm
